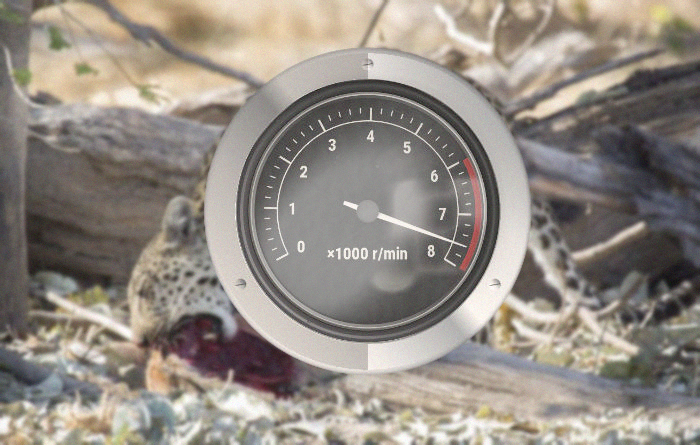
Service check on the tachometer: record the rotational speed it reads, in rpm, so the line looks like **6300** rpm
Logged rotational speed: **7600** rpm
